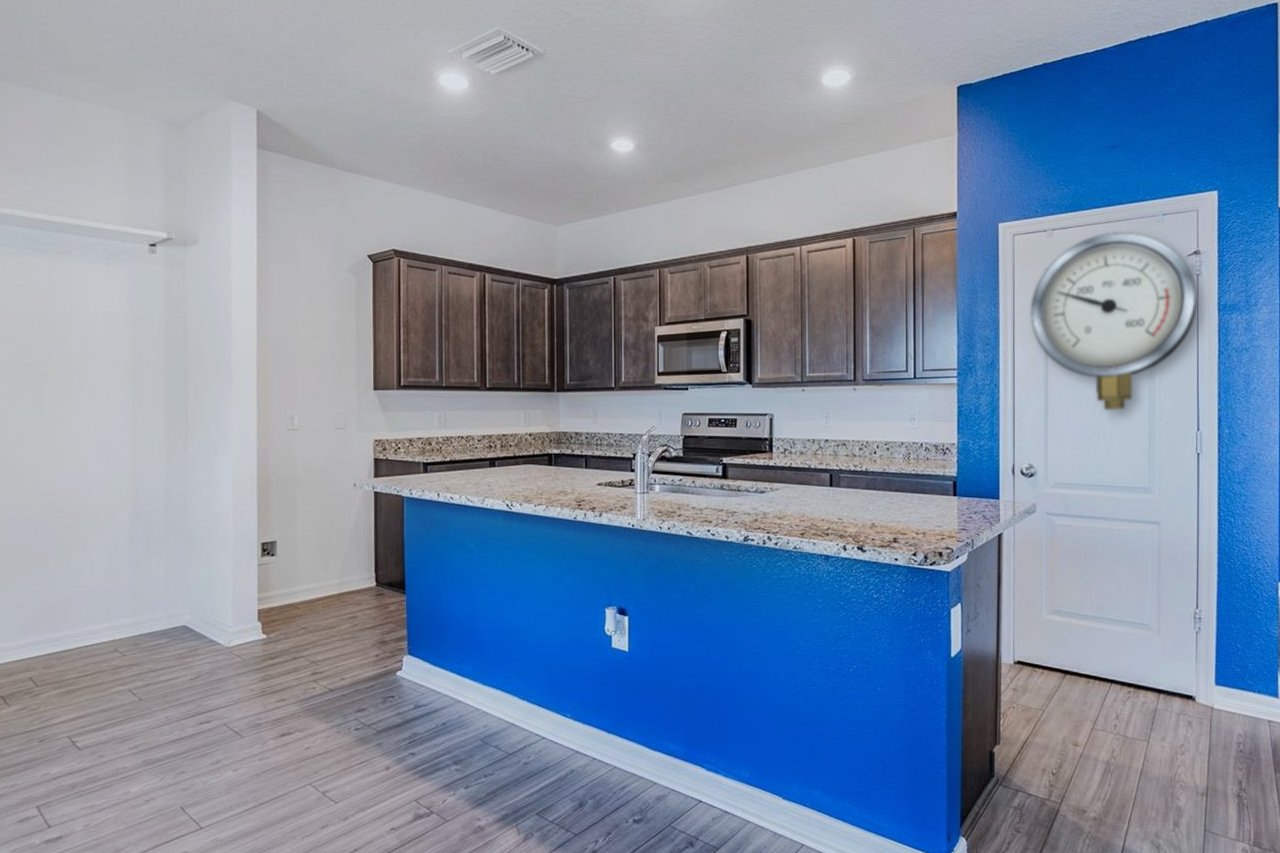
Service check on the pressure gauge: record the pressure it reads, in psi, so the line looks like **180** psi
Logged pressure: **160** psi
